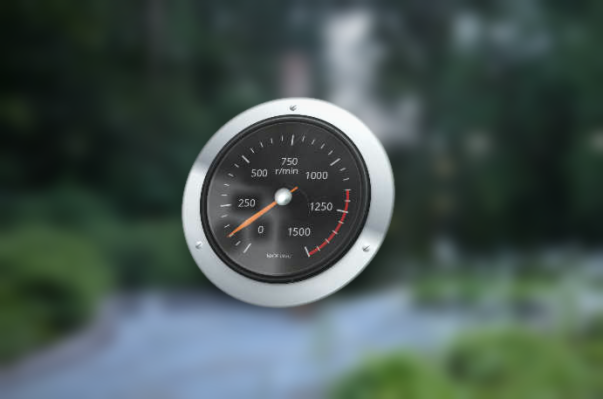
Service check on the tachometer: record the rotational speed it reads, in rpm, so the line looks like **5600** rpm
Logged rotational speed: **100** rpm
